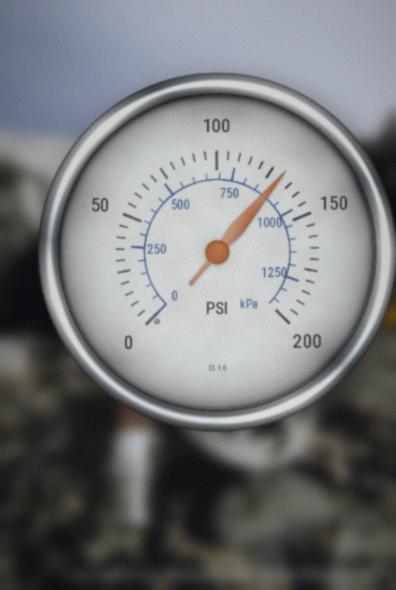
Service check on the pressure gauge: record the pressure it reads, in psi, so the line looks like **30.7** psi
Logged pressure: **130** psi
